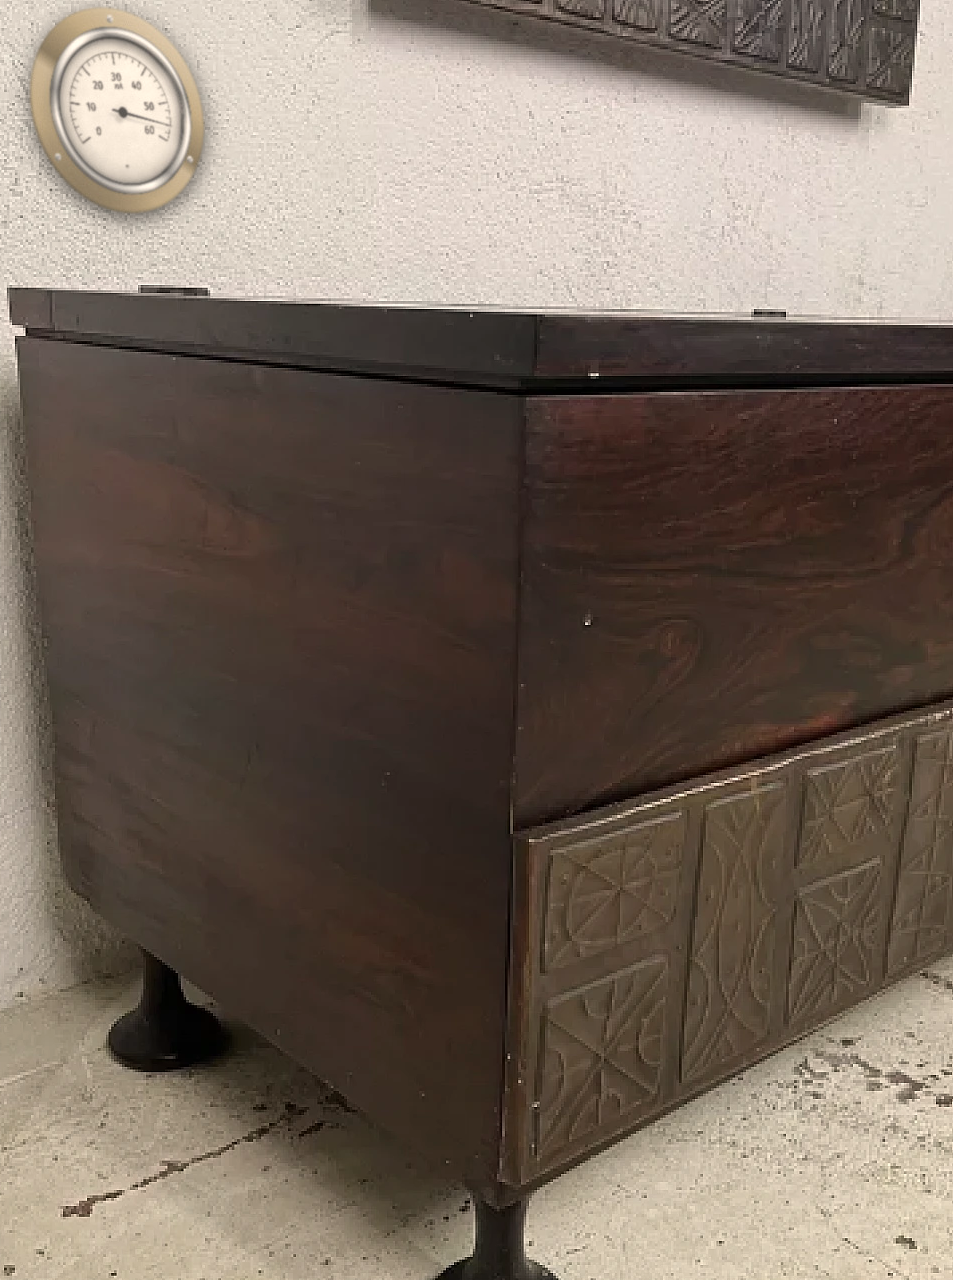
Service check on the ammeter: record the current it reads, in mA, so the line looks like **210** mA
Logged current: **56** mA
